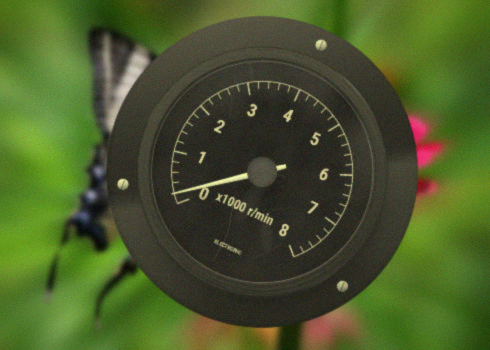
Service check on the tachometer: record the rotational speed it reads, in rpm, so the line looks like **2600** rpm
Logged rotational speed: **200** rpm
